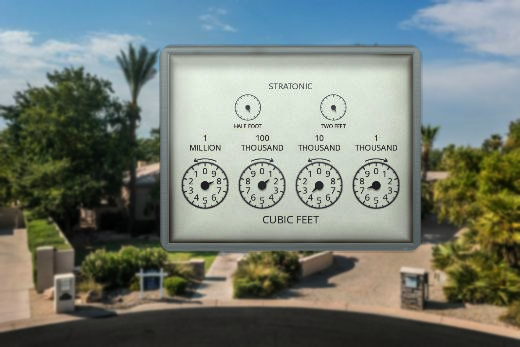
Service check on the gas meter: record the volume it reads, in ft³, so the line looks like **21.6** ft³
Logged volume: **813700** ft³
